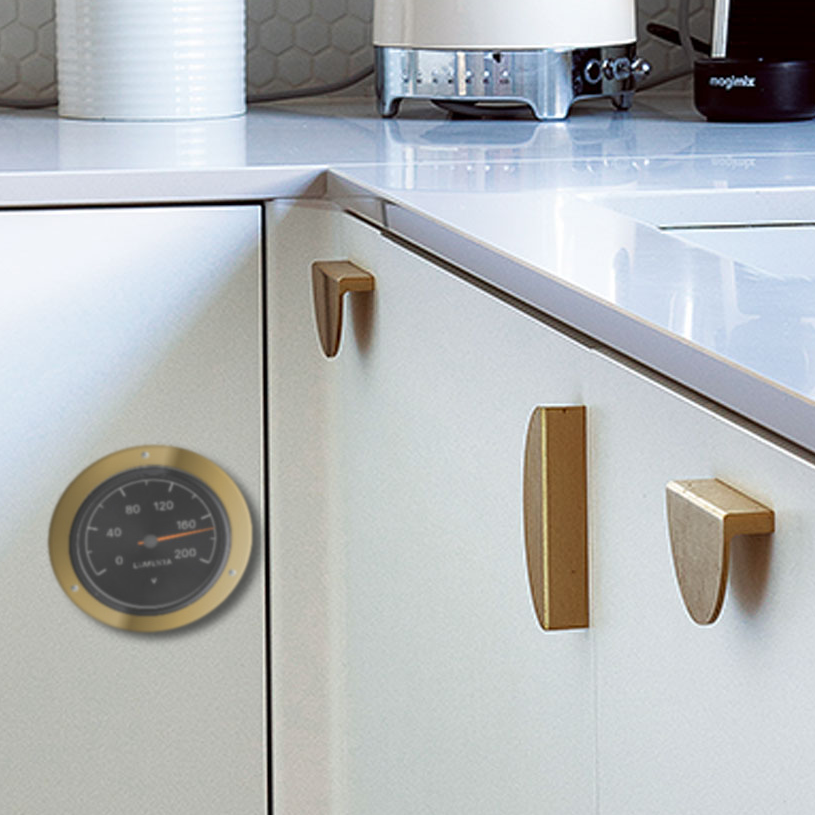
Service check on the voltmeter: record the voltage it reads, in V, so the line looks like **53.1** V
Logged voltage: **170** V
